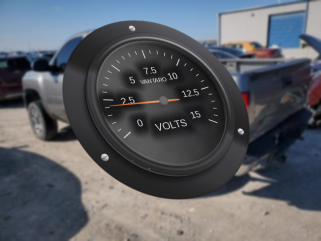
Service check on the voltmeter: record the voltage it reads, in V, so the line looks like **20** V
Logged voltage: **2** V
